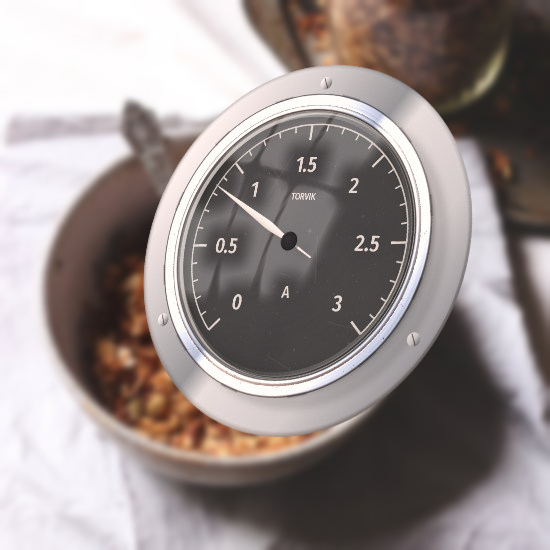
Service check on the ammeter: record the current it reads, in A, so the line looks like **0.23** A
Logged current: **0.85** A
